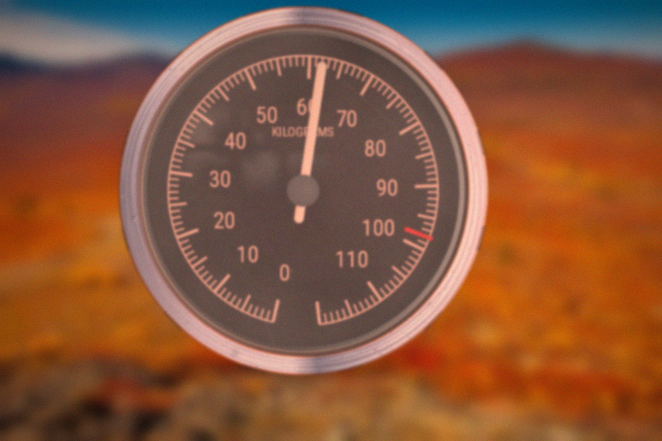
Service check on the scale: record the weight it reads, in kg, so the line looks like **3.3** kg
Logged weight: **62** kg
